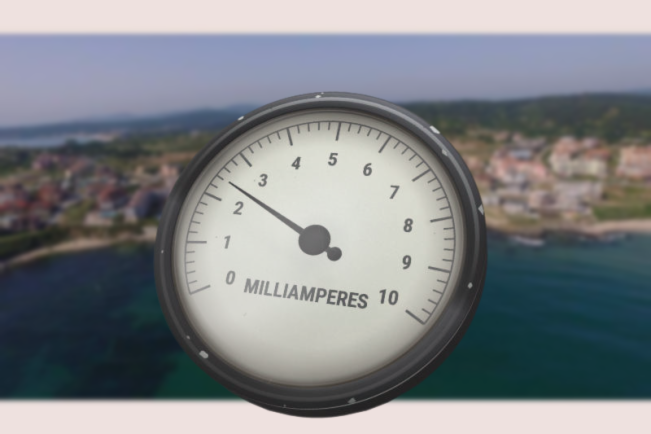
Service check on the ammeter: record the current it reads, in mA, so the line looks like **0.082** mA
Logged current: **2.4** mA
